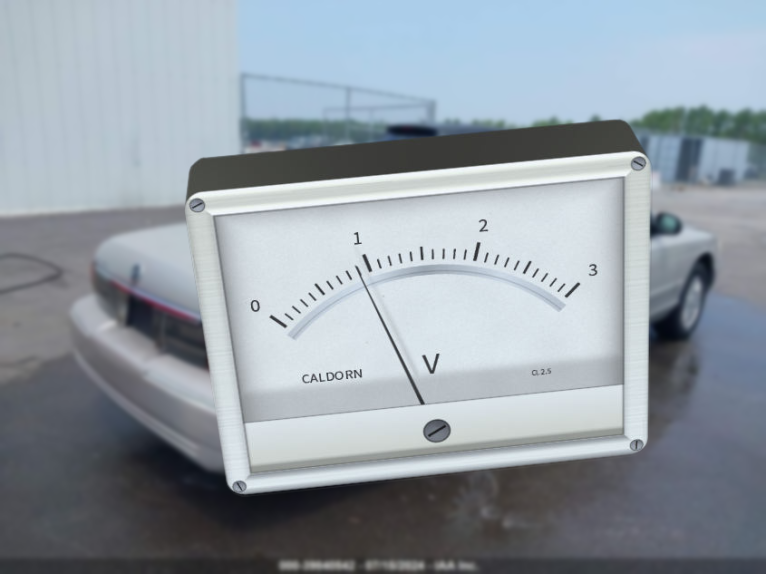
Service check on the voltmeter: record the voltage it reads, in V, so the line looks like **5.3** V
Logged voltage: **0.9** V
